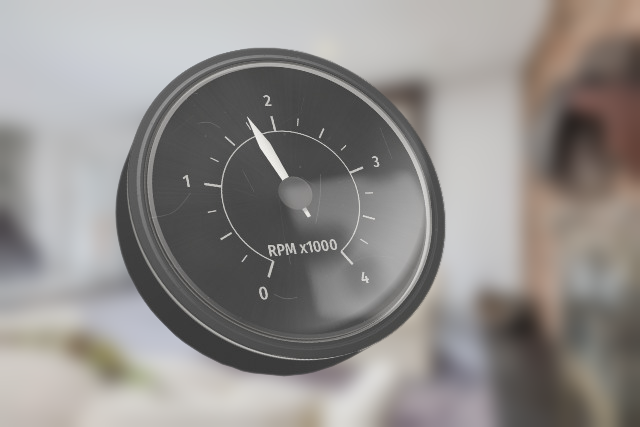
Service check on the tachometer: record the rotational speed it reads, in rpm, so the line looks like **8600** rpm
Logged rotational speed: **1750** rpm
